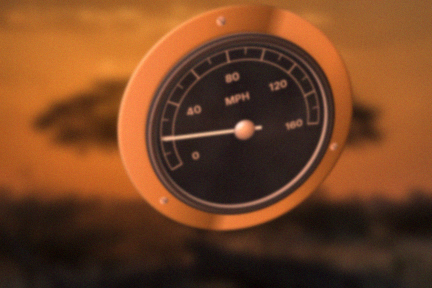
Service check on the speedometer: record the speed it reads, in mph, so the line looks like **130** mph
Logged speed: **20** mph
